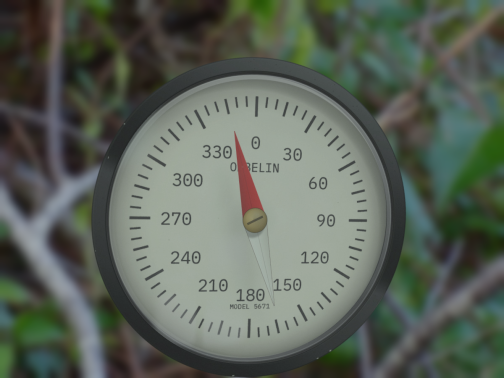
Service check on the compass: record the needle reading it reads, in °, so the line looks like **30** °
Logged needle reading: **345** °
